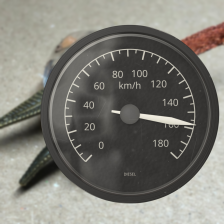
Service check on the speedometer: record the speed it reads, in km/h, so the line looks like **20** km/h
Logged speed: **157.5** km/h
